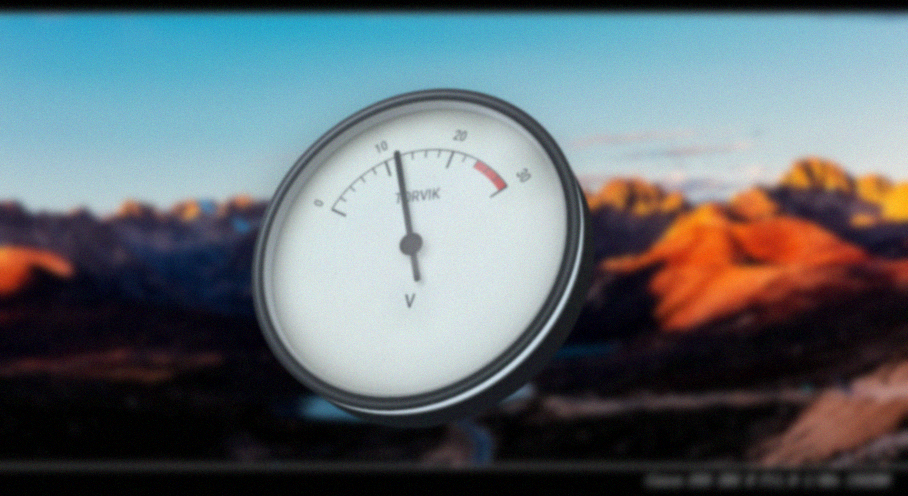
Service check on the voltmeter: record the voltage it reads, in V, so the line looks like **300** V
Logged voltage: **12** V
